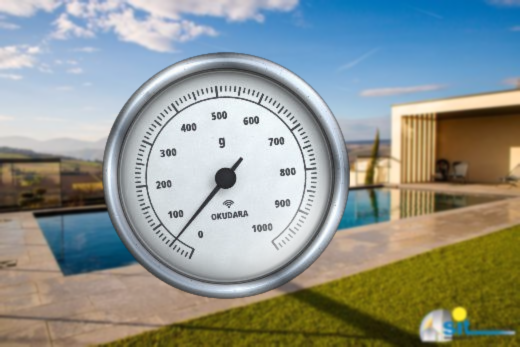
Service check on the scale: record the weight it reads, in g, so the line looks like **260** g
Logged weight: **50** g
